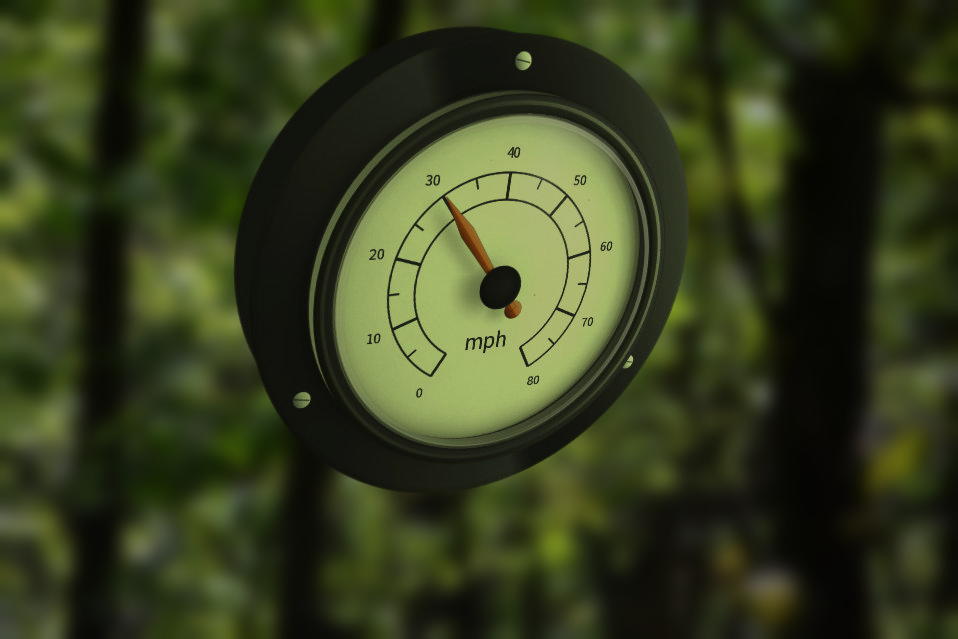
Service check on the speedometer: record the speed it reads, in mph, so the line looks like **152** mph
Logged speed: **30** mph
